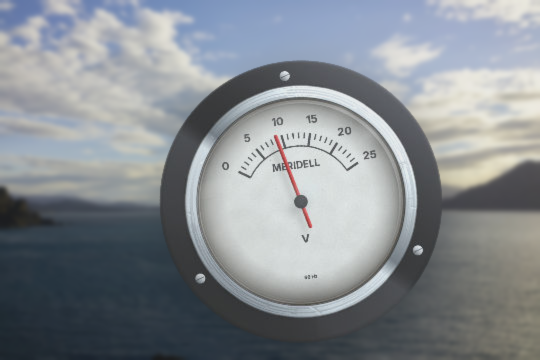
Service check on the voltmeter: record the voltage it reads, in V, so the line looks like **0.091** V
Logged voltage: **9** V
